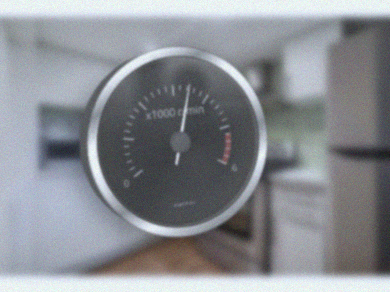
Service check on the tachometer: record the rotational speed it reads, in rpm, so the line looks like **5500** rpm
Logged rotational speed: **3400** rpm
